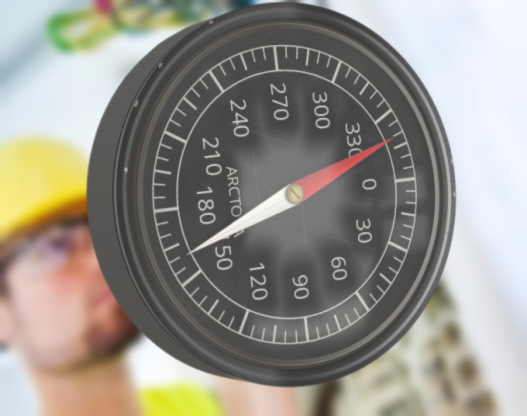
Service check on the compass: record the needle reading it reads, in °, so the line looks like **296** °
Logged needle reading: **340** °
